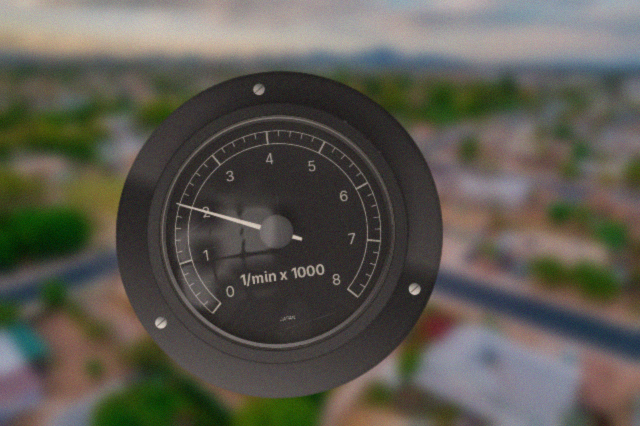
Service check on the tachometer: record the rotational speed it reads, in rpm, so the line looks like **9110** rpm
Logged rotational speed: **2000** rpm
